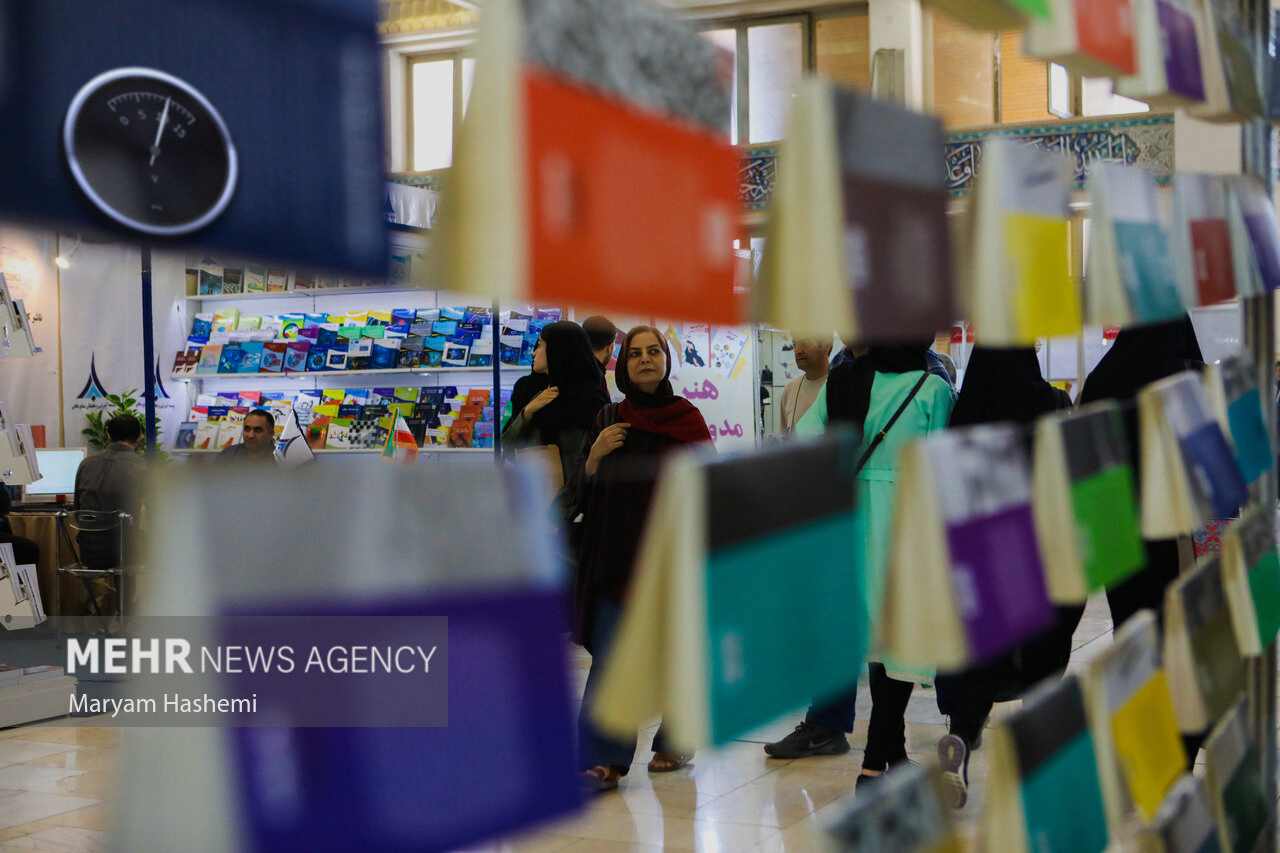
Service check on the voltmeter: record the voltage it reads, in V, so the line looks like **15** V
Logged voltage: **10** V
